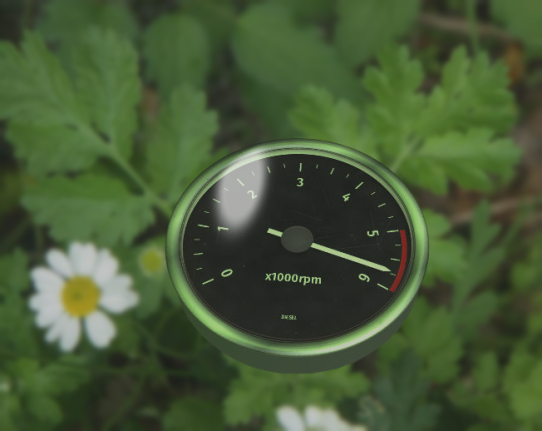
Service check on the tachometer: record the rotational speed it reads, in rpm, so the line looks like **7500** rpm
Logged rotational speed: **5750** rpm
